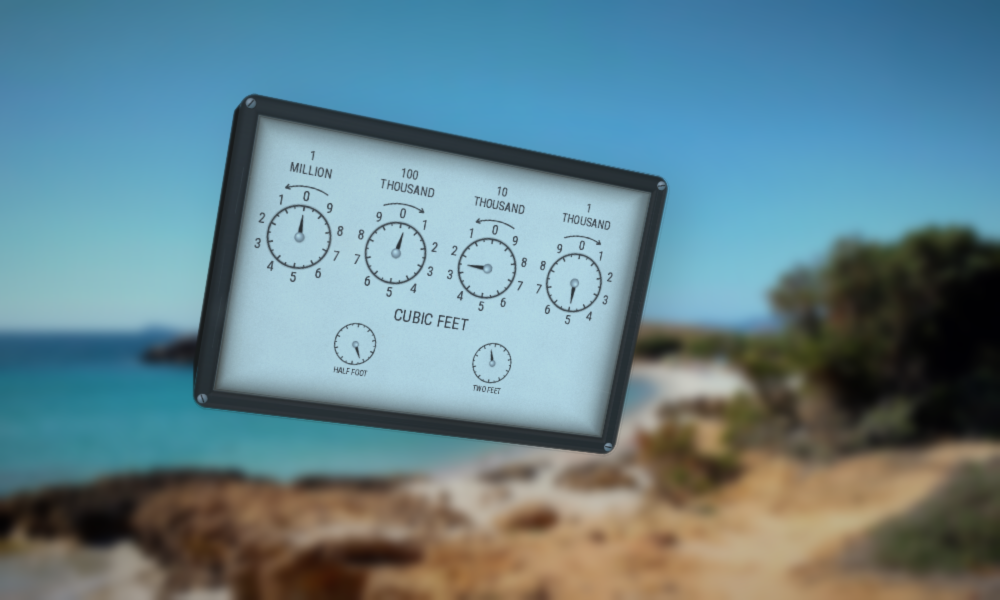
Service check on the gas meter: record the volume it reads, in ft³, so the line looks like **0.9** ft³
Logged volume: **2500** ft³
